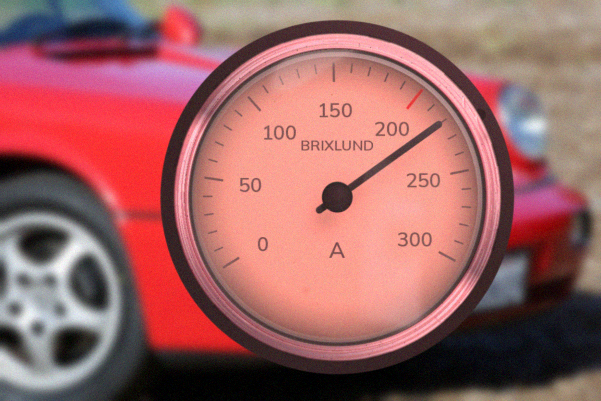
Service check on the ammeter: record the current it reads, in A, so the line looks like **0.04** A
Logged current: **220** A
